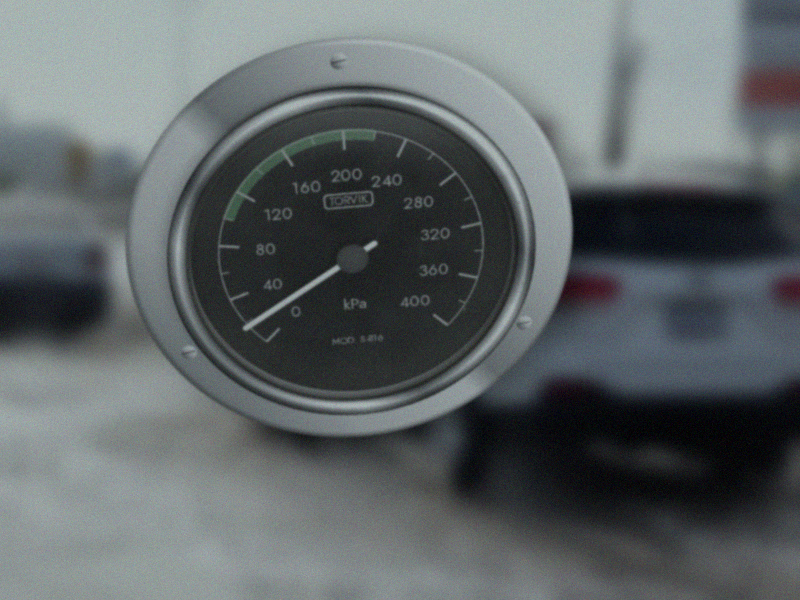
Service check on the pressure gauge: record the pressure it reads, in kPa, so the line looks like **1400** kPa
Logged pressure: **20** kPa
